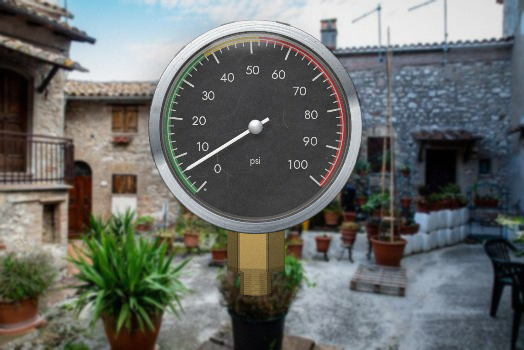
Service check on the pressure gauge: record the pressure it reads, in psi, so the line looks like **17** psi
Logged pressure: **6** psi
